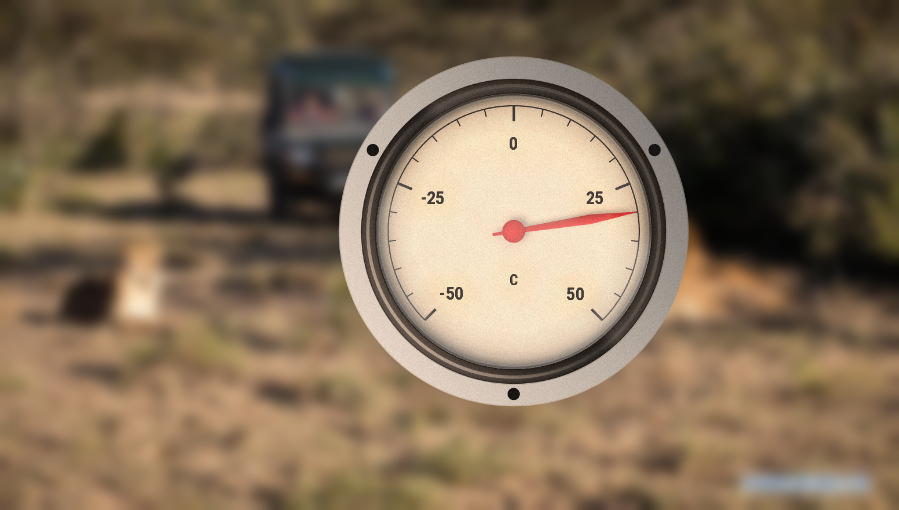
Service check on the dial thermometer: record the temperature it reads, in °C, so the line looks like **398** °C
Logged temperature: **30** °C
